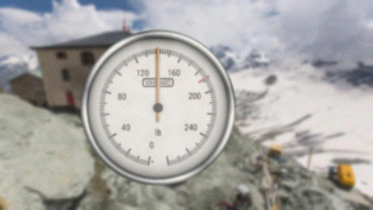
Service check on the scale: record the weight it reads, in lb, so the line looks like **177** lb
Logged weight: **140** lb
